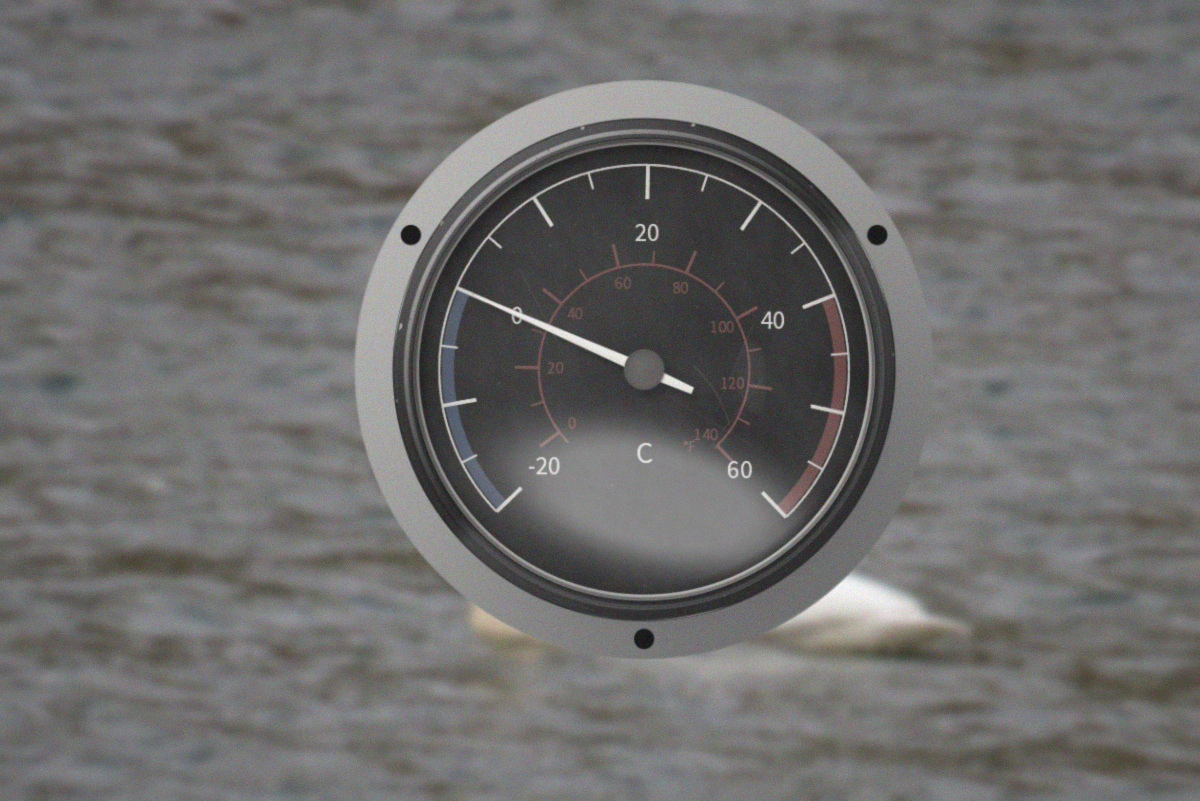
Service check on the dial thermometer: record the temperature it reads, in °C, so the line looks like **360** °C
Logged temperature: **0** °C
